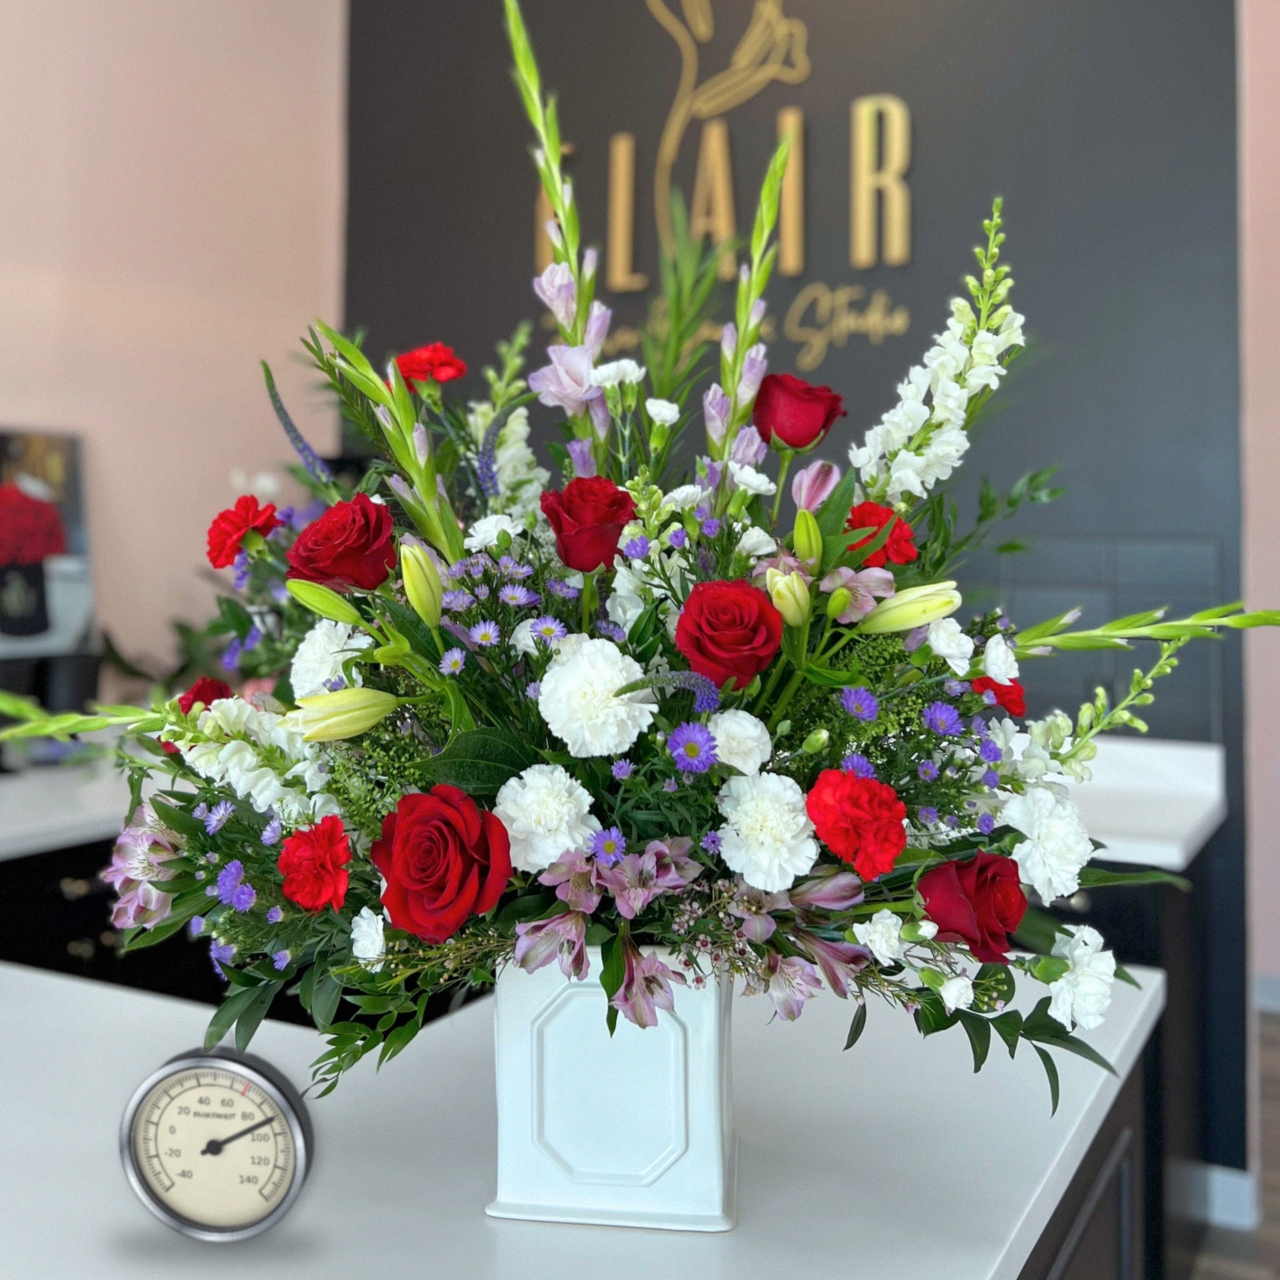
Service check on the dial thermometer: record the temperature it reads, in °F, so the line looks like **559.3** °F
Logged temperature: **90** °F
